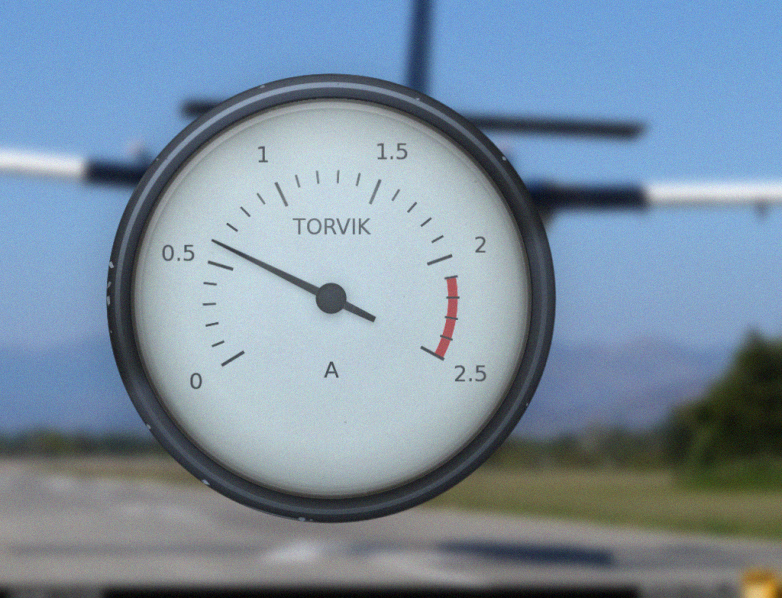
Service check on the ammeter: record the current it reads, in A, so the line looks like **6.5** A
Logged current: **0.6** A
